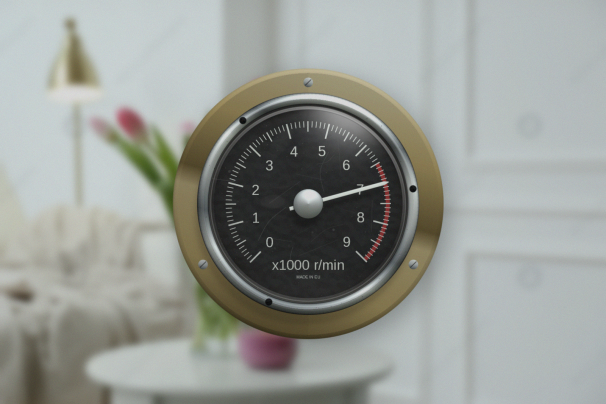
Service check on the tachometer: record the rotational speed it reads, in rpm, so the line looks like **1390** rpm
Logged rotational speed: **7000** rpm
